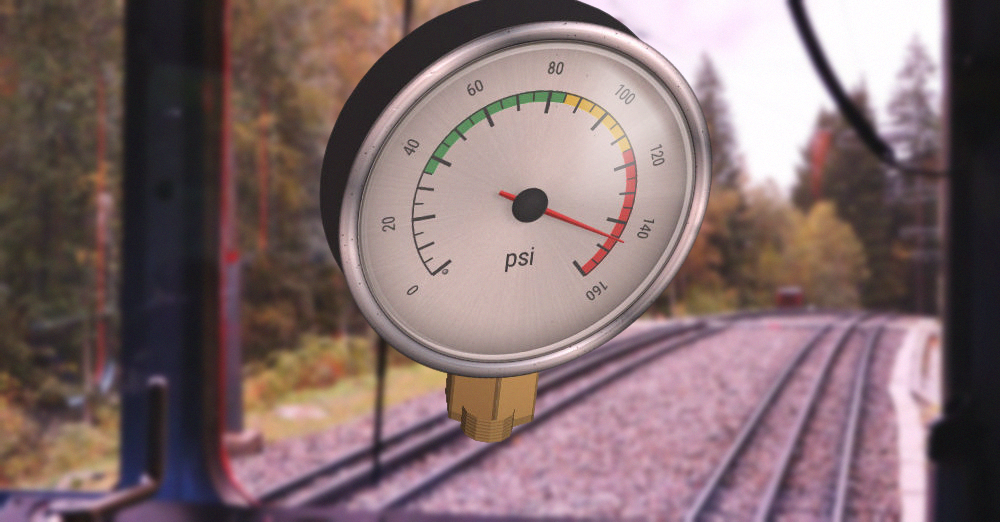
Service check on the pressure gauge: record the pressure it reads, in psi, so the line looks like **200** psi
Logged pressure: **145** psi
